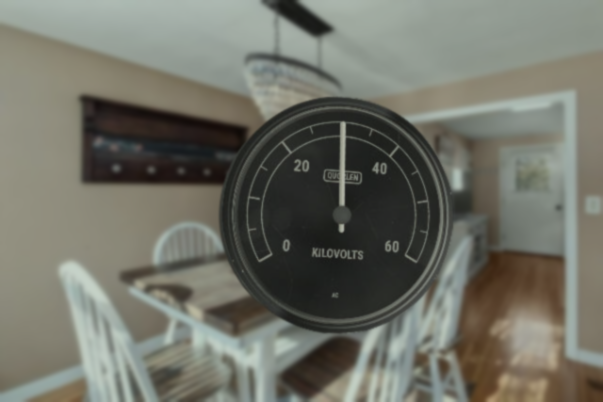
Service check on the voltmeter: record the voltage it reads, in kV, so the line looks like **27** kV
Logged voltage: **30** kV
